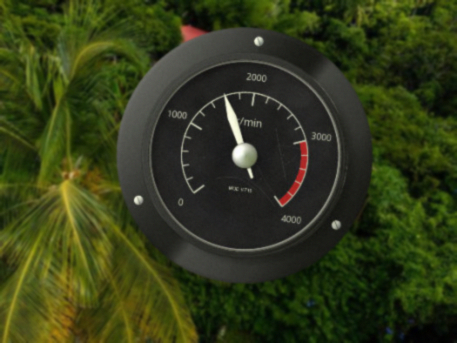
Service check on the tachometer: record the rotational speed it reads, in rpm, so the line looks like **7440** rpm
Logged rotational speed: **1600** rpm
